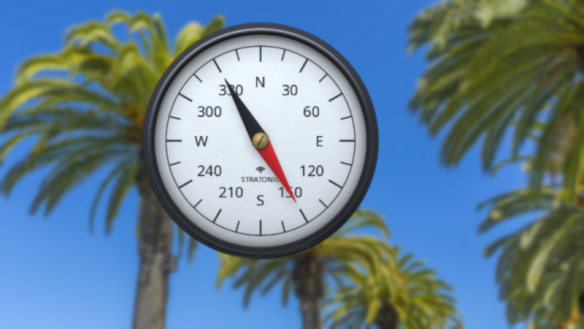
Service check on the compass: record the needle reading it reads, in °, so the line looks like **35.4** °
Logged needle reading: **150** °
